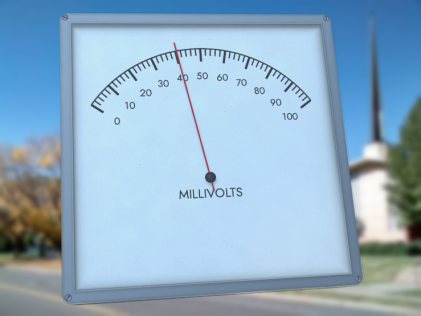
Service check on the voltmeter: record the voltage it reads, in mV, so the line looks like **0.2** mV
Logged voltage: **40** mV
